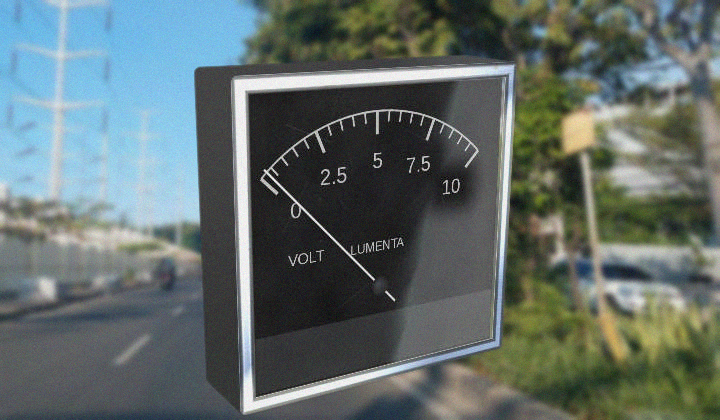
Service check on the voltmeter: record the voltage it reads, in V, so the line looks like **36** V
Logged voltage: **0.25** V
